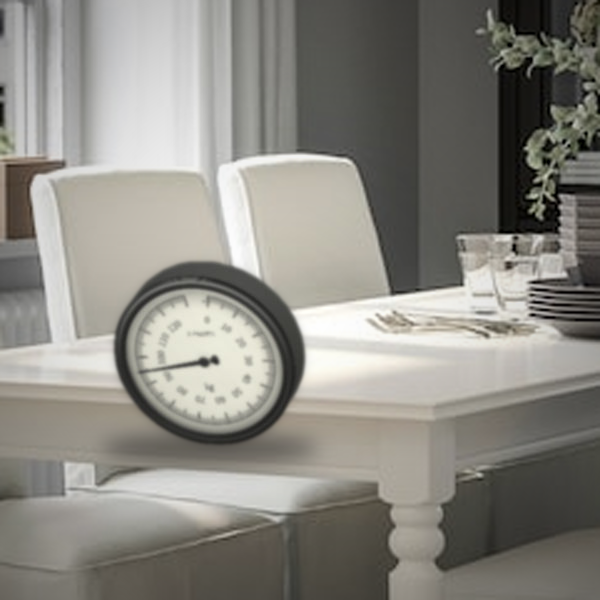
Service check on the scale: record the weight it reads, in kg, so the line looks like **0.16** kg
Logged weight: **95** kg
